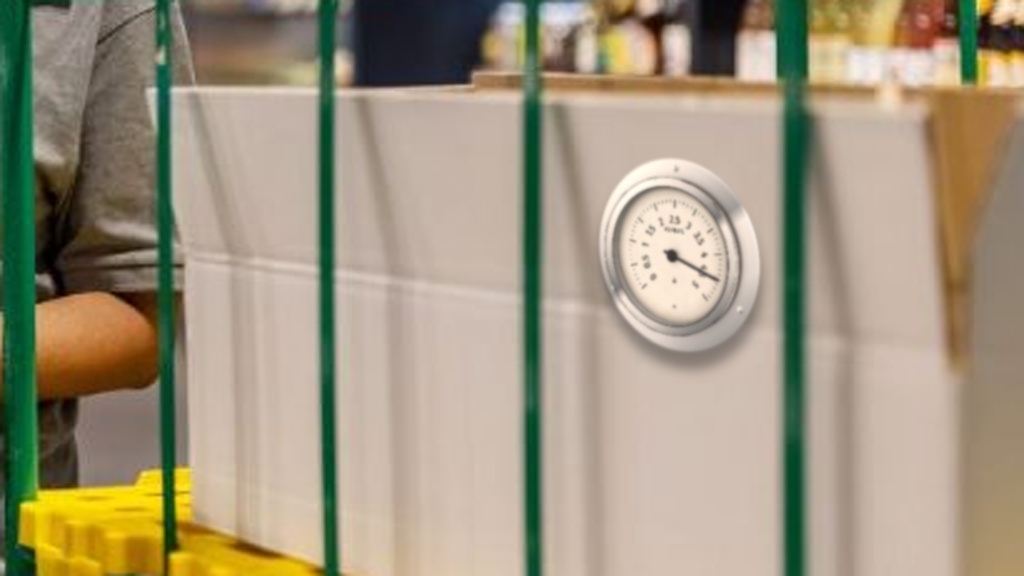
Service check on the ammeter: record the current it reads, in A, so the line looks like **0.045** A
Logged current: **4.5** A
